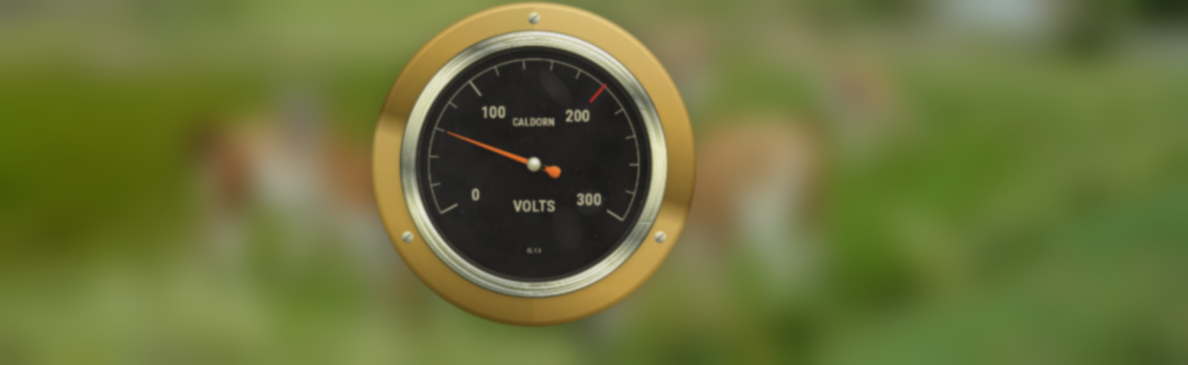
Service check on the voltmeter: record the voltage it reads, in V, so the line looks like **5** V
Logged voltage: **60** V
